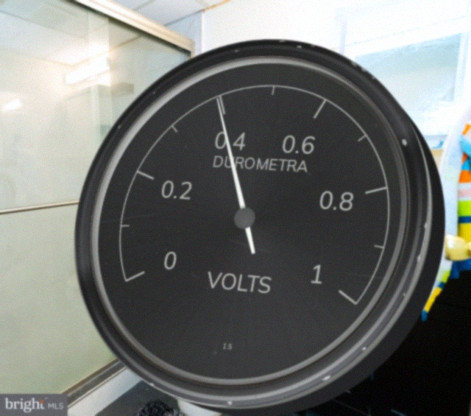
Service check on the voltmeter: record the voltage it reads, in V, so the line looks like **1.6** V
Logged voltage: **0.4** V
